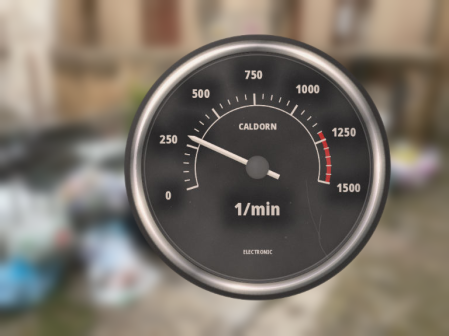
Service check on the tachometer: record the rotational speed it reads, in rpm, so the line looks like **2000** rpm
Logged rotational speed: **300** rpm
